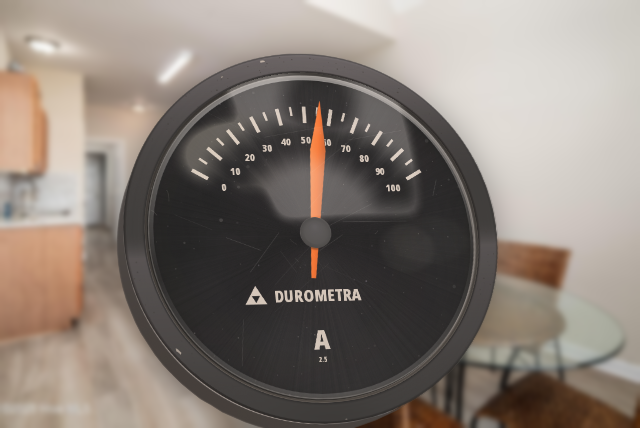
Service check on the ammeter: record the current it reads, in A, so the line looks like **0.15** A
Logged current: **55** A
